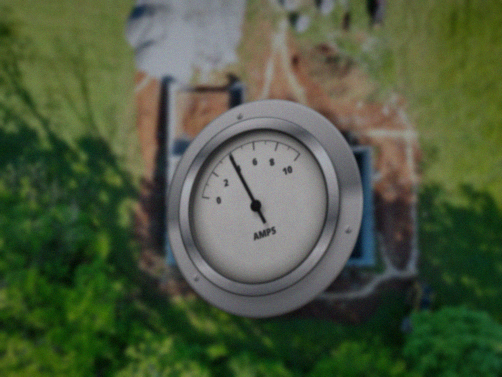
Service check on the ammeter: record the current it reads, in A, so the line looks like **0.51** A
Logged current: **4** A
